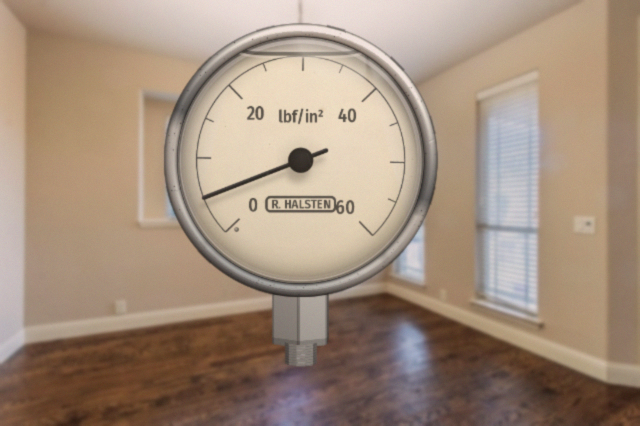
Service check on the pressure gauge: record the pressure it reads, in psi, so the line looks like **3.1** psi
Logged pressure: **5** psi
